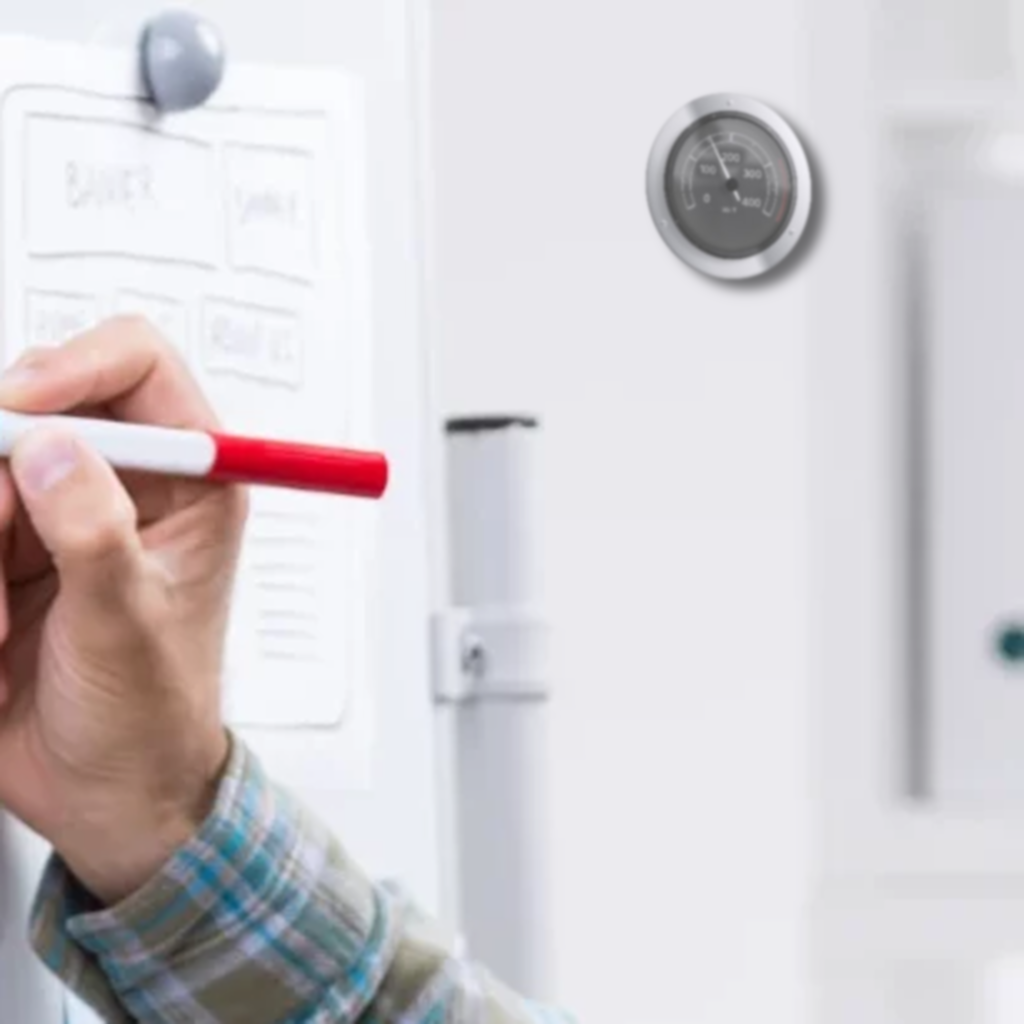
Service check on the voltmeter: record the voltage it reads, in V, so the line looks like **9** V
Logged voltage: **150** V
